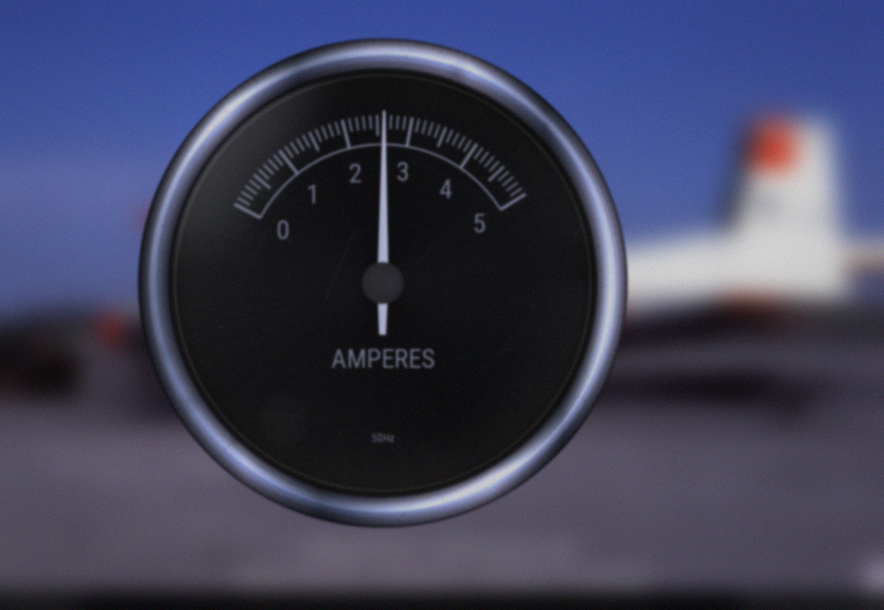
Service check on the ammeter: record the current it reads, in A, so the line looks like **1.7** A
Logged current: **2.6** A
